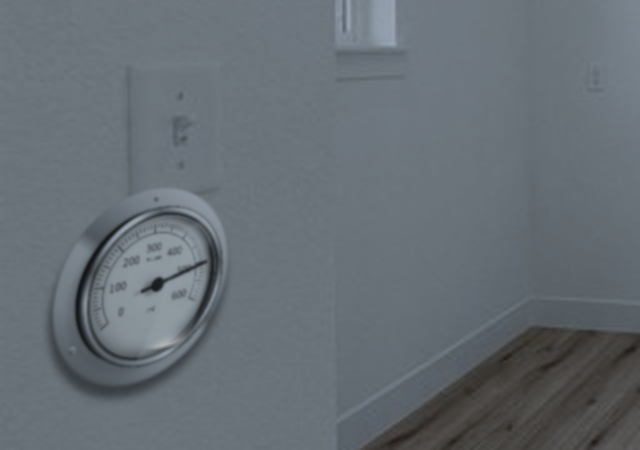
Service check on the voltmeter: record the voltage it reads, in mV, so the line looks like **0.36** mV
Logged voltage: **500** mV
